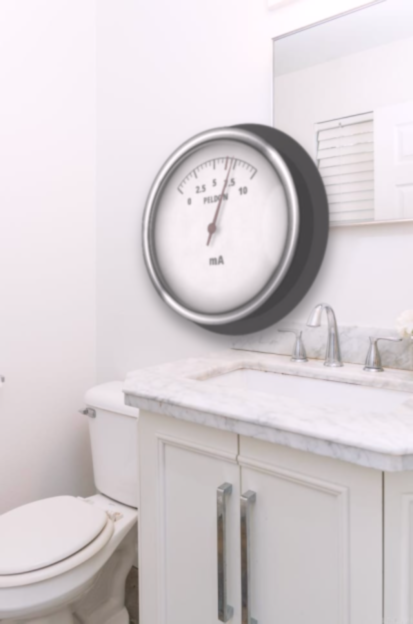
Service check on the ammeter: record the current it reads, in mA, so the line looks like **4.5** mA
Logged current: **7.5** mA
